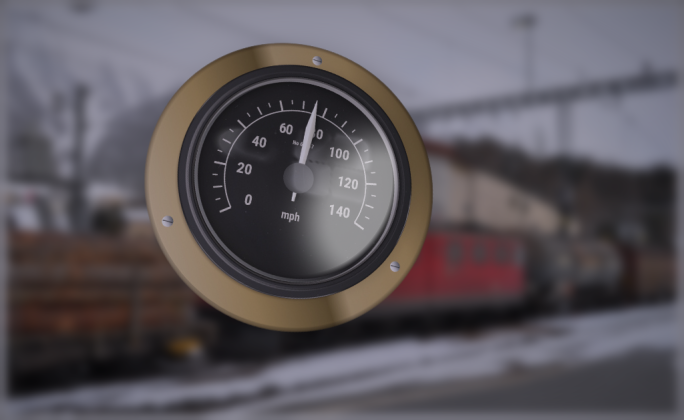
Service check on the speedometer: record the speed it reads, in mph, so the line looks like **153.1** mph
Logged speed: **75** mph
